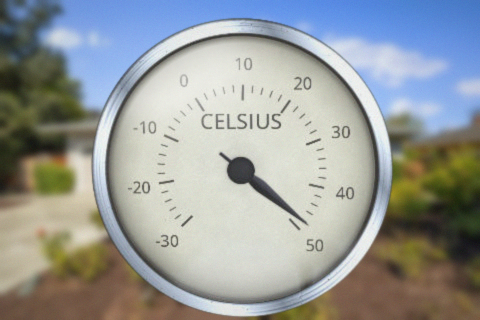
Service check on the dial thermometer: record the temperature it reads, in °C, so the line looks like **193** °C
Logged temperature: **48** °C
